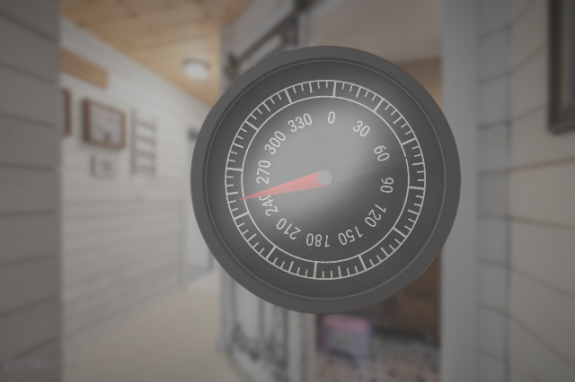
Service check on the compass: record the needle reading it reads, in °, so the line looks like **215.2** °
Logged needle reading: **250** °
